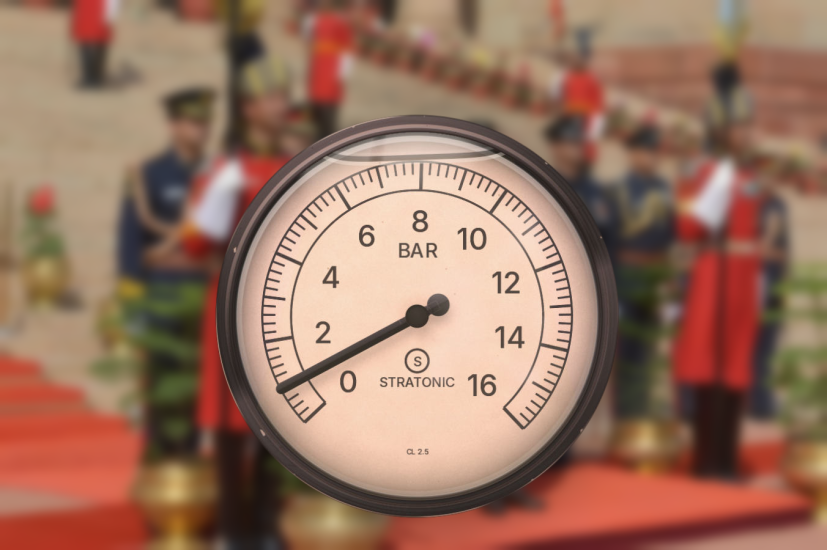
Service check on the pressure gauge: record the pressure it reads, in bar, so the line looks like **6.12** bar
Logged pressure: **0.9** bar
